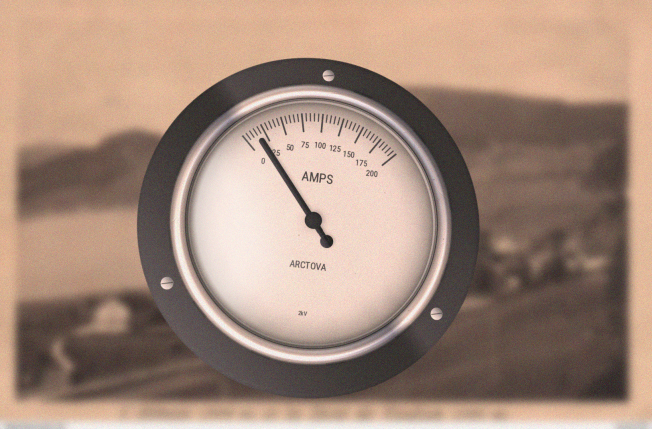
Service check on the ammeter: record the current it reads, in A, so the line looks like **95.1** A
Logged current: **15** A
